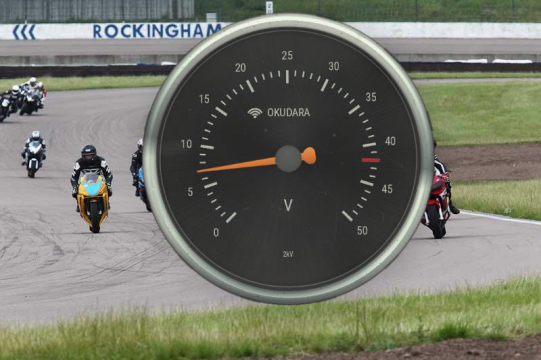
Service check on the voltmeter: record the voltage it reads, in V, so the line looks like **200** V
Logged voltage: **7** V
